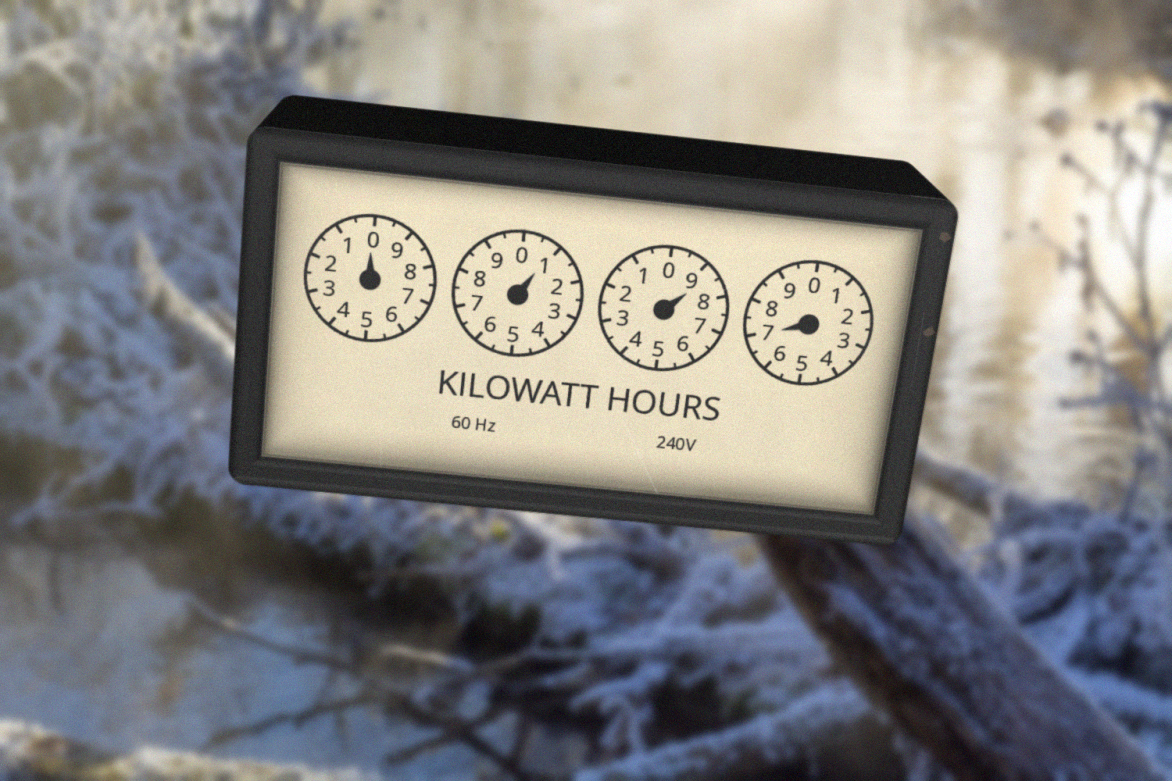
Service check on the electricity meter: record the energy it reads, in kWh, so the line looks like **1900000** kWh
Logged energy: **87** kWh
